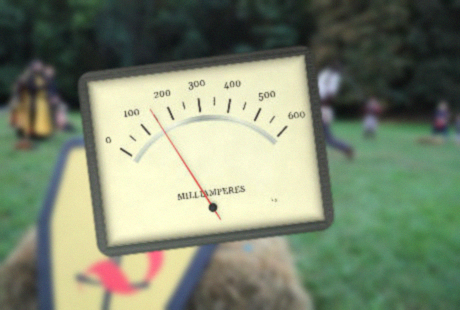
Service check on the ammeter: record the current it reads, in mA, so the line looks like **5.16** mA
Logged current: **150** mA
